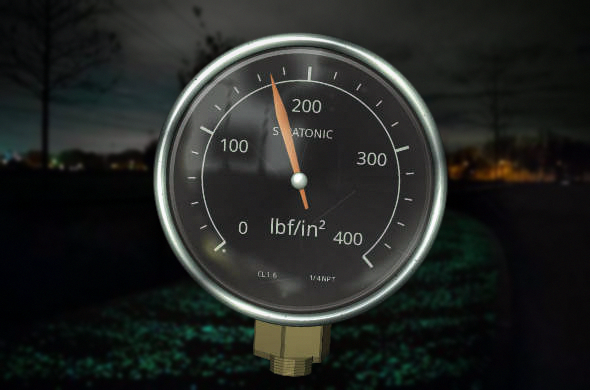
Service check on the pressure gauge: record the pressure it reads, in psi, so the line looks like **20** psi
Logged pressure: **170** psi
